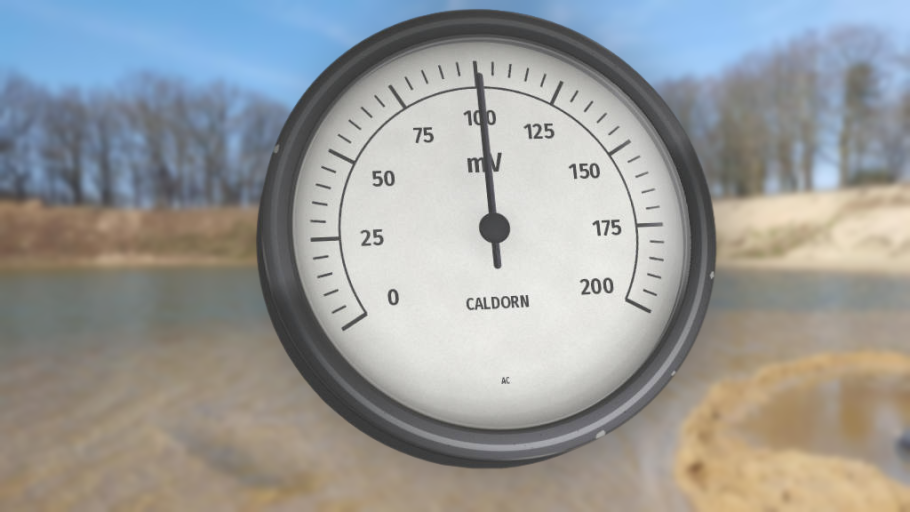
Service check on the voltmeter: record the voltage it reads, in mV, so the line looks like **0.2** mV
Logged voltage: **100** mV
